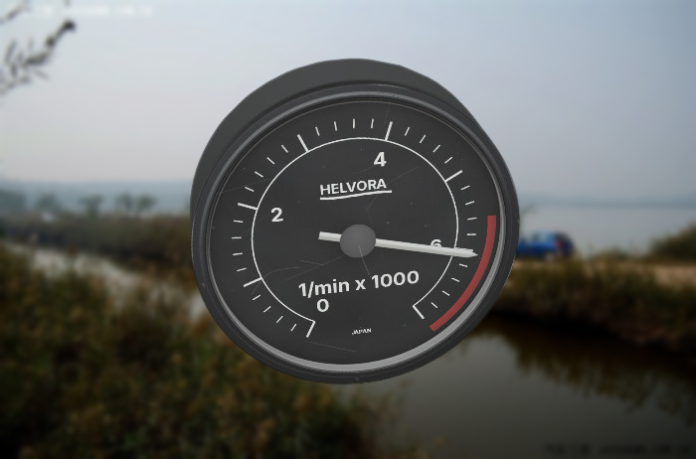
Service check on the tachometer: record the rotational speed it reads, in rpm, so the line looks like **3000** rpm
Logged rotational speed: **6000** rpm
